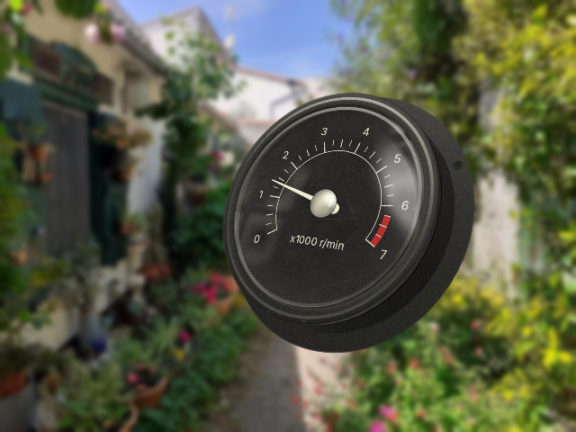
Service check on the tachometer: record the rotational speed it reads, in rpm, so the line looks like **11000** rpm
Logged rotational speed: **1375** rpm
